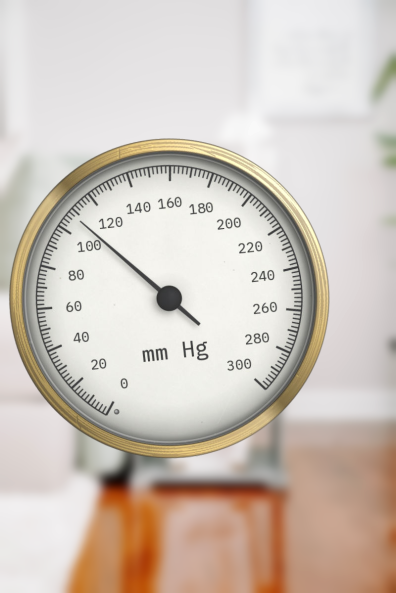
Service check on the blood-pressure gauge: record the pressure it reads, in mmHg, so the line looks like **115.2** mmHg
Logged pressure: **108** mmHg
